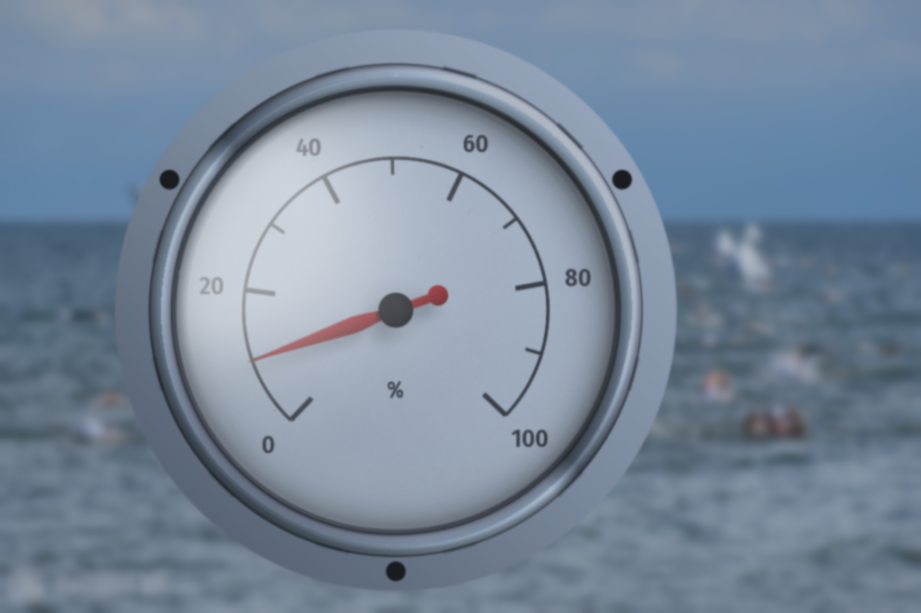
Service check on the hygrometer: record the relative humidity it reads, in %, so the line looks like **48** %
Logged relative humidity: **10** %
